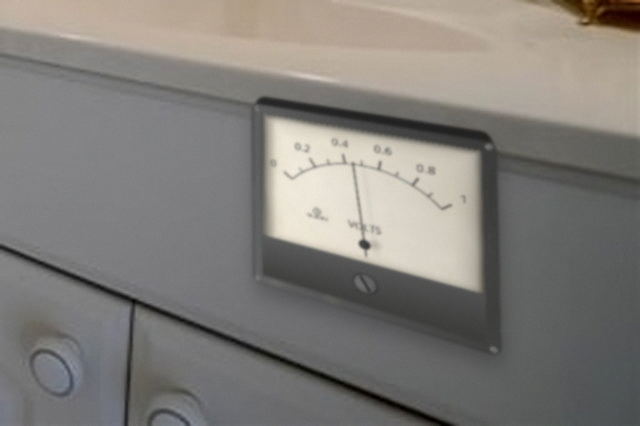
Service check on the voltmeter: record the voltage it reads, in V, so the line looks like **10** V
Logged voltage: **0.45** V
